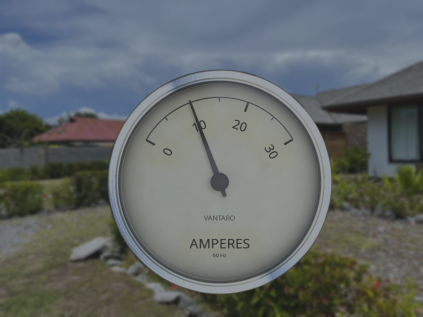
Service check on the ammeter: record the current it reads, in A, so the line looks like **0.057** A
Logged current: **10** A
